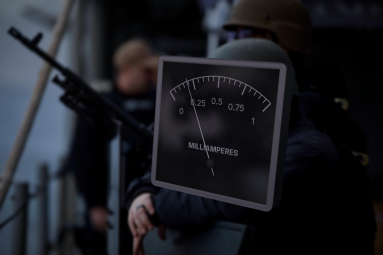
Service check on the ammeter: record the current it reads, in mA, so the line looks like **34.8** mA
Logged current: **0.2** mA
